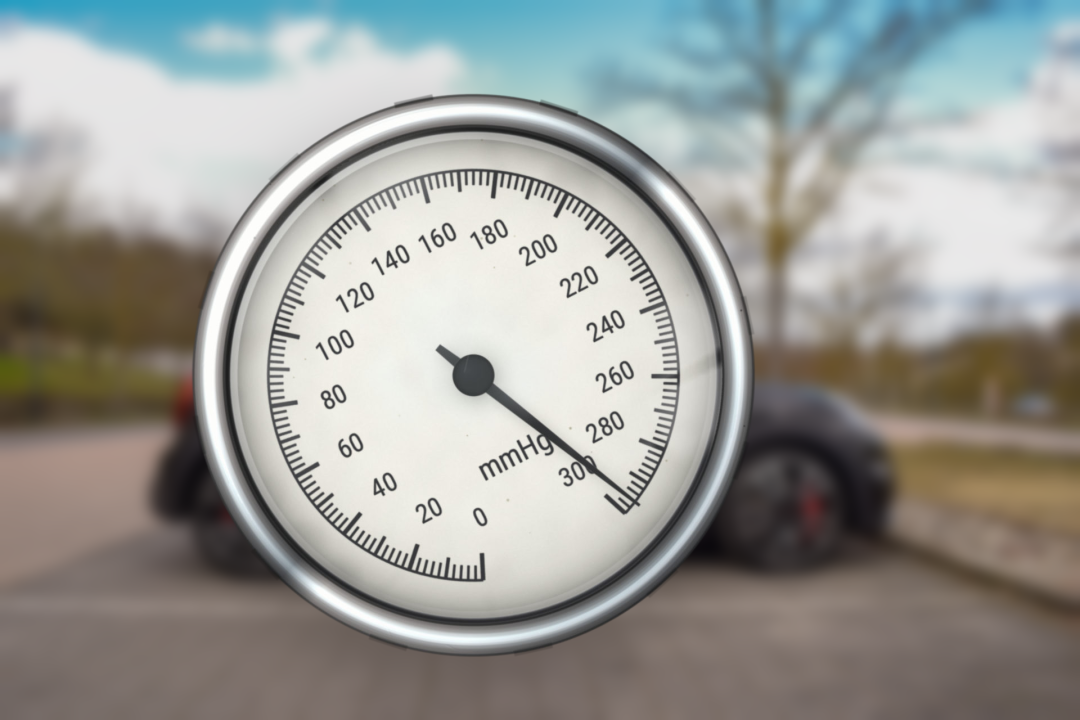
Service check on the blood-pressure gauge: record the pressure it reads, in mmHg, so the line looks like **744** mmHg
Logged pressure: **296** mmHg
